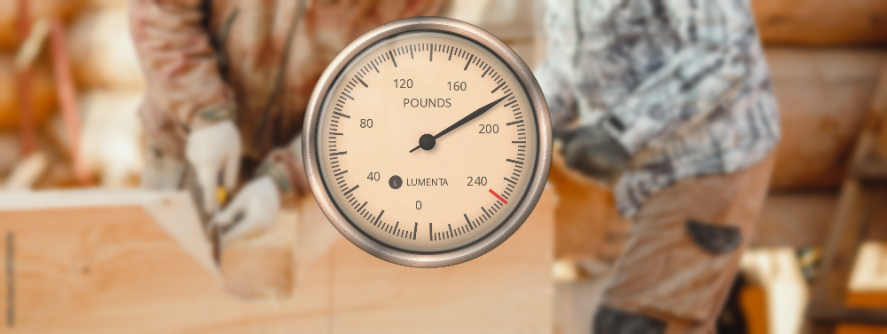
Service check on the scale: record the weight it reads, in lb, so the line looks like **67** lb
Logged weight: **186** lb
